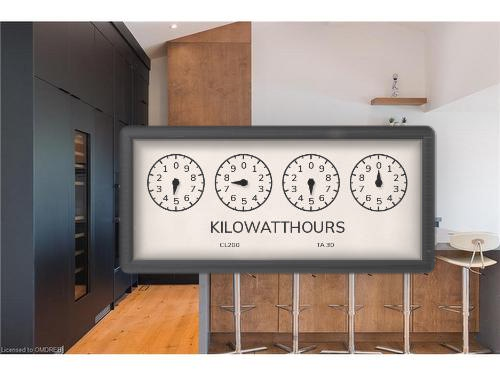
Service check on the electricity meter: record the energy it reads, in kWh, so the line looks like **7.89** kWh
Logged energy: **4750** kWh
